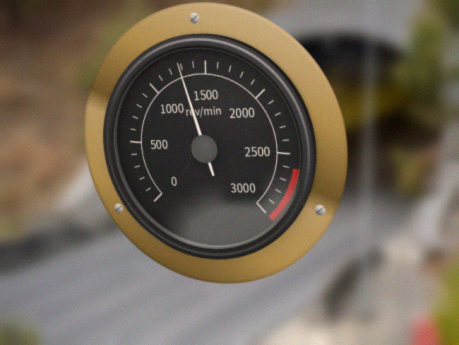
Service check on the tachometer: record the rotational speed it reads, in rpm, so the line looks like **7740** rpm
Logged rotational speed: **1300** rpm
